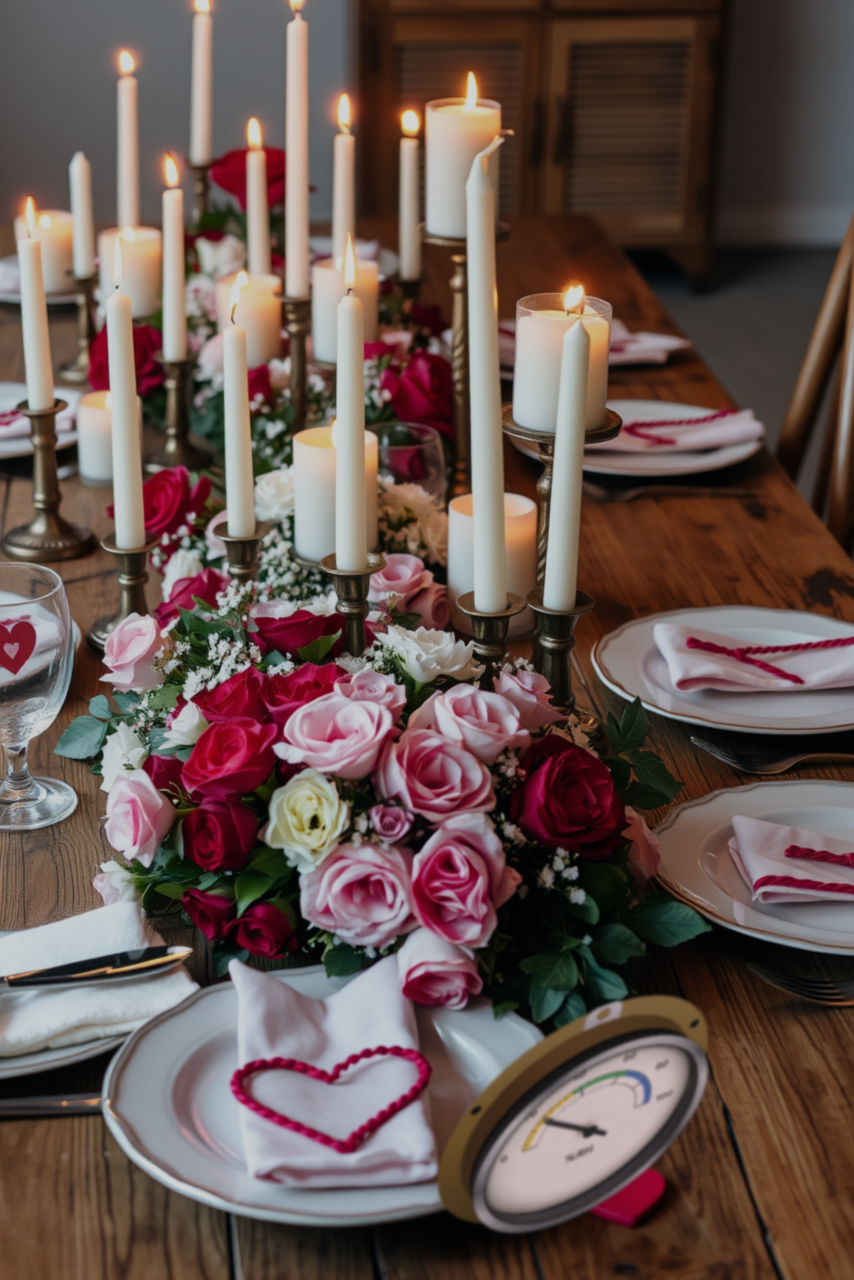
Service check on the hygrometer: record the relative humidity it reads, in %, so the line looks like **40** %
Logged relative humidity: **20** %
